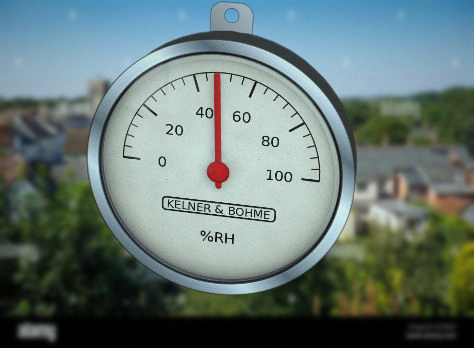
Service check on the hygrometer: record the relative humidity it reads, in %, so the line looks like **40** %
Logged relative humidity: **48** %
